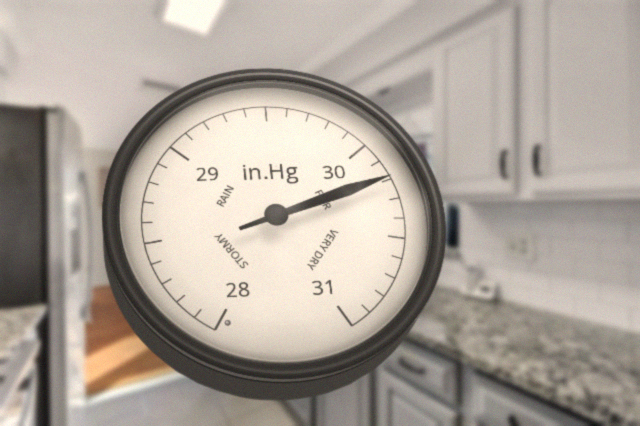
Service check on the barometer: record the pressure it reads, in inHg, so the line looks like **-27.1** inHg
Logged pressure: **30.2** inHg
